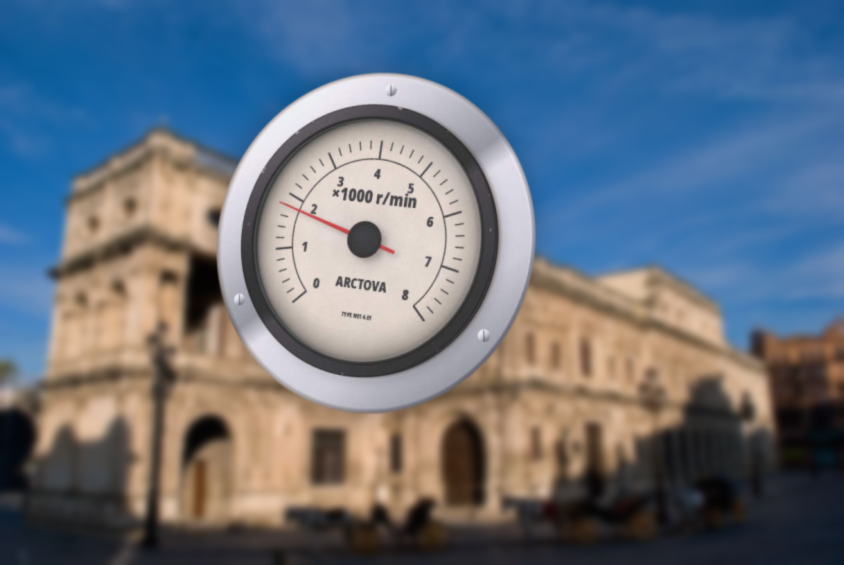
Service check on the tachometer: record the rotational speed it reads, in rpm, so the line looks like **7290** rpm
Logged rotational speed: **1800** rpm
